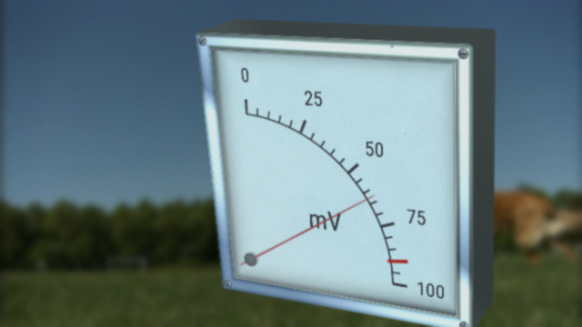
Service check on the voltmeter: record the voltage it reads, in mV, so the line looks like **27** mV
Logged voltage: **62.5** mV
